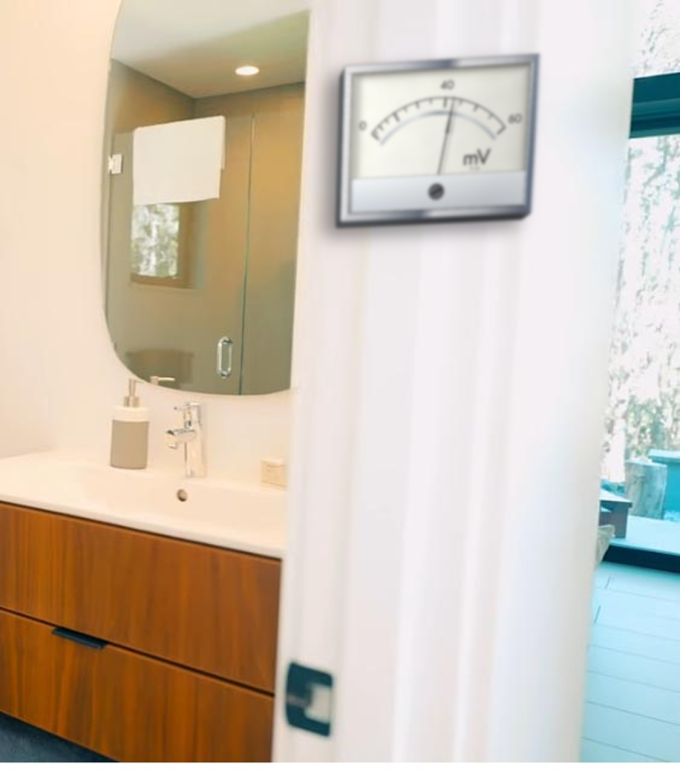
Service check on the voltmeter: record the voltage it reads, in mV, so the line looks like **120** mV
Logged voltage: **42.5** mV
